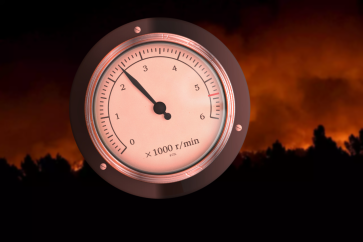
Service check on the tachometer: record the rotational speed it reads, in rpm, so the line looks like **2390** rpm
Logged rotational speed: **2400** rpm
